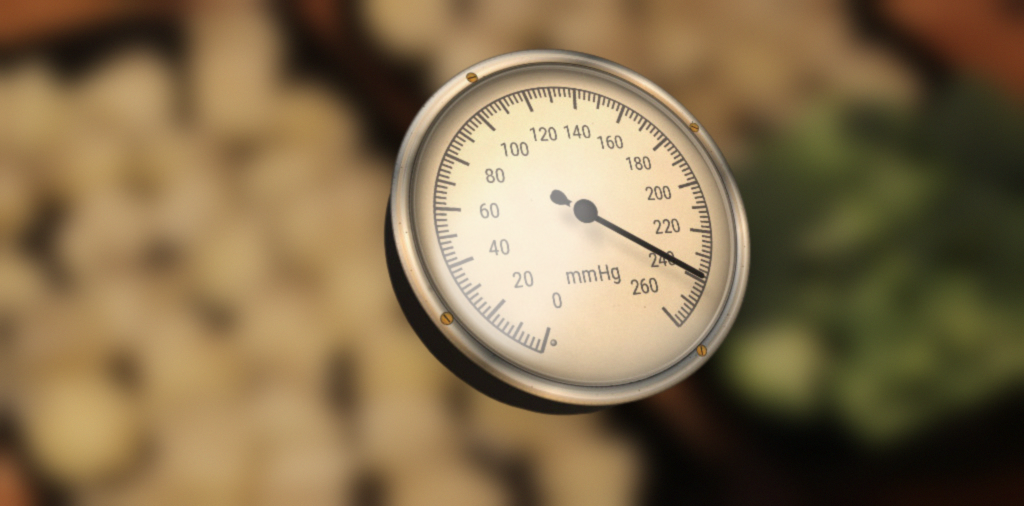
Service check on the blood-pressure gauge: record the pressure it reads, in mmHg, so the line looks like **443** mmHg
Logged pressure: **240** mmHg
